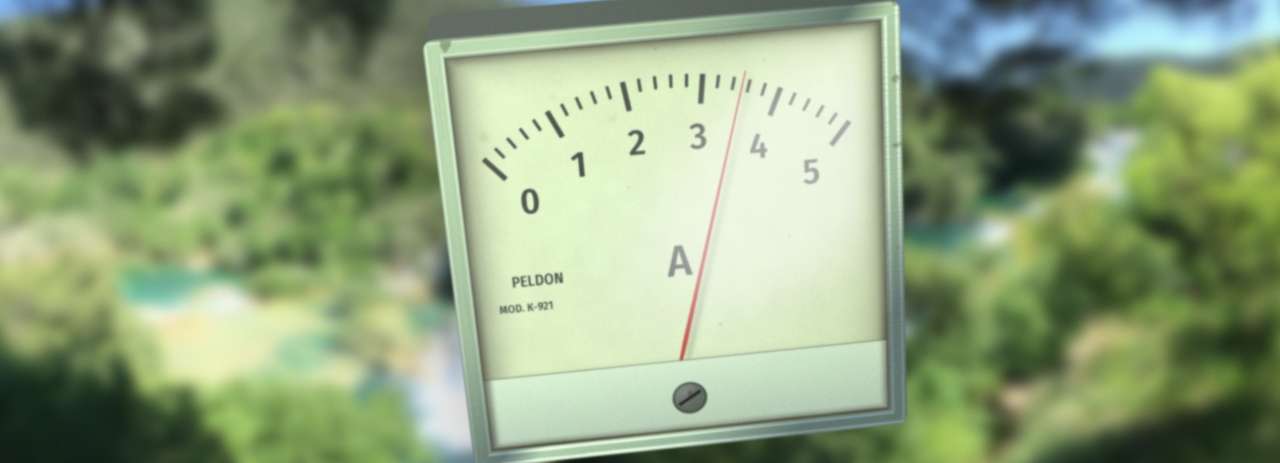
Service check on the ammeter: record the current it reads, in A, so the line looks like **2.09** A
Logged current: **3.5** A
